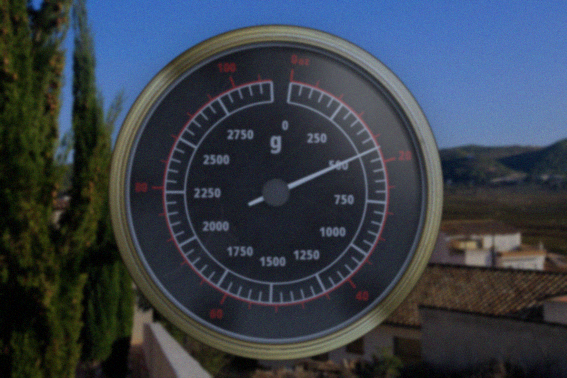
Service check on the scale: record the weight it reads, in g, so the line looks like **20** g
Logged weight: **500** g
